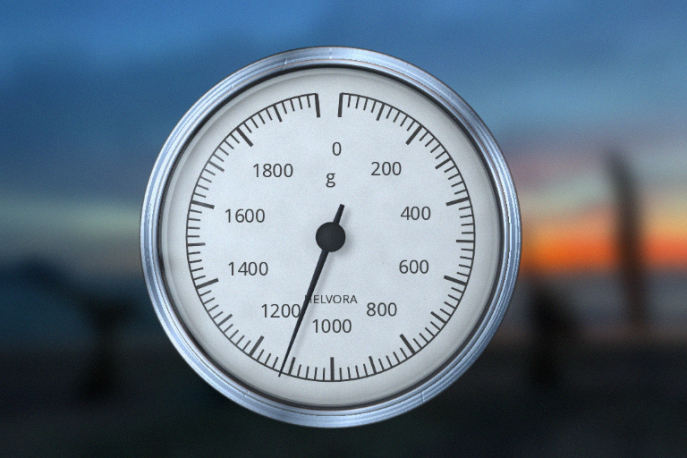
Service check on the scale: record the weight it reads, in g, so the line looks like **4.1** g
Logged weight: **1120** g
